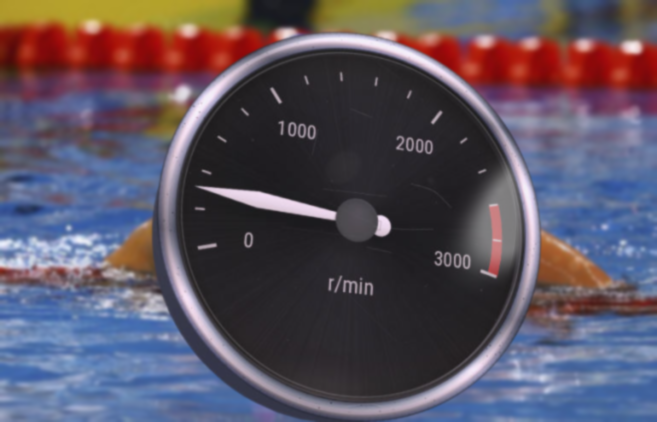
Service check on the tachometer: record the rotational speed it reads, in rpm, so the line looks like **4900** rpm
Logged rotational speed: **300** rpm
